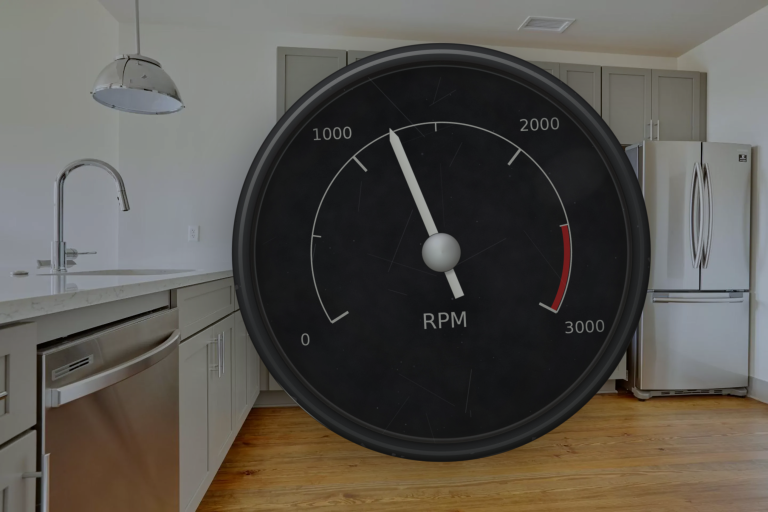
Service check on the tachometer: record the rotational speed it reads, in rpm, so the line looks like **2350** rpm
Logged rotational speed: **1250** rpm
